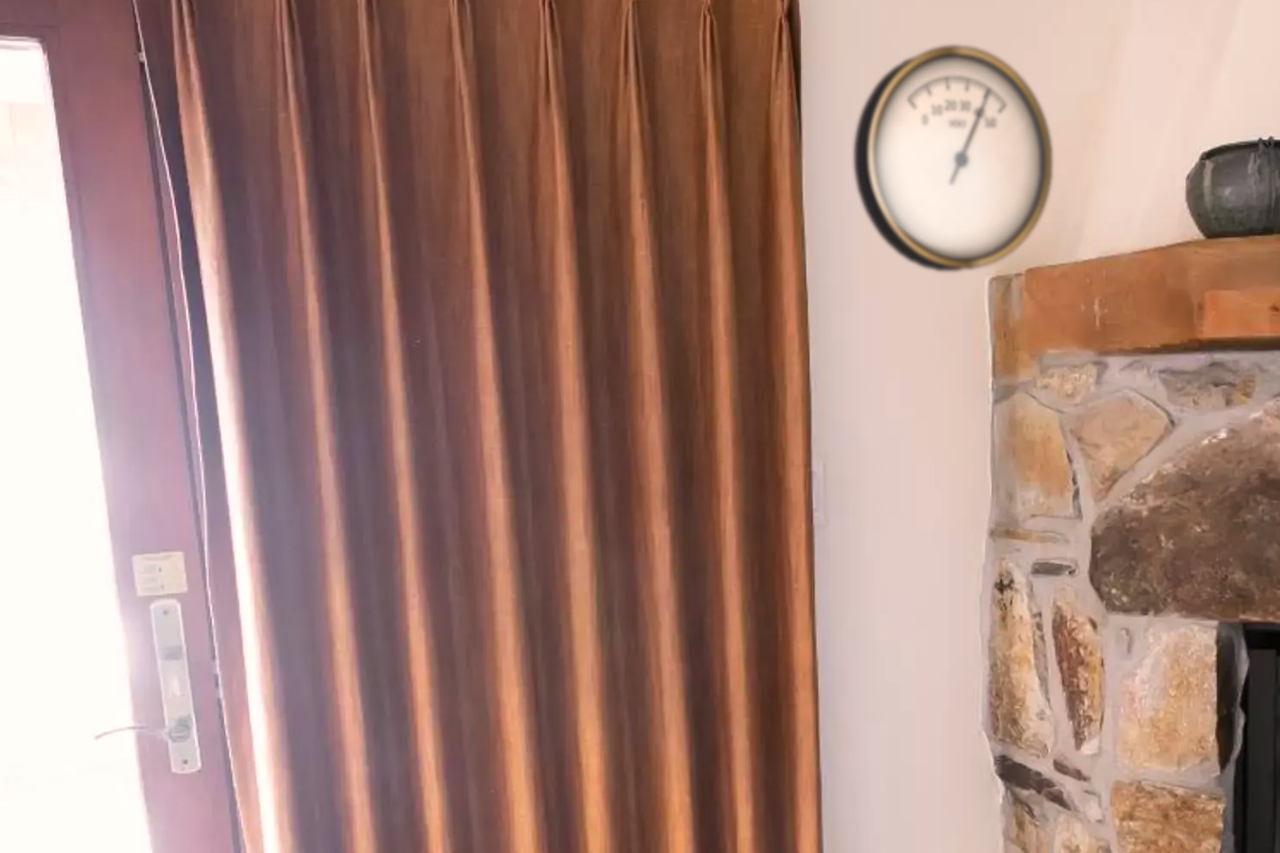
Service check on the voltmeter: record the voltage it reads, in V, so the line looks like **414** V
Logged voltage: **40** V
